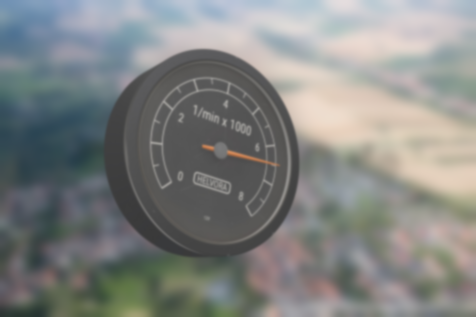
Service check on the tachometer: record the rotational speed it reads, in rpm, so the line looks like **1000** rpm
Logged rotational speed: **6500** rpm
